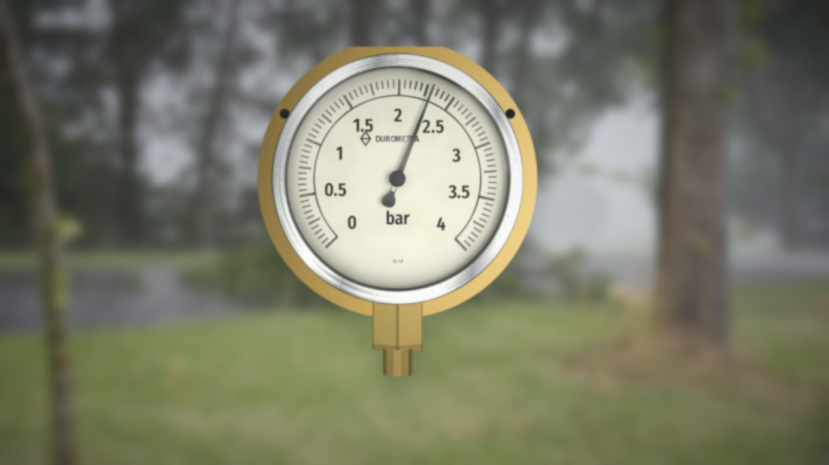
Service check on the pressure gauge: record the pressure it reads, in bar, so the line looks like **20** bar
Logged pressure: **2.3** bar
